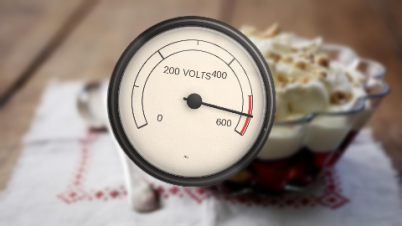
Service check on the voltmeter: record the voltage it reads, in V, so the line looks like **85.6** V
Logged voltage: **550** V
